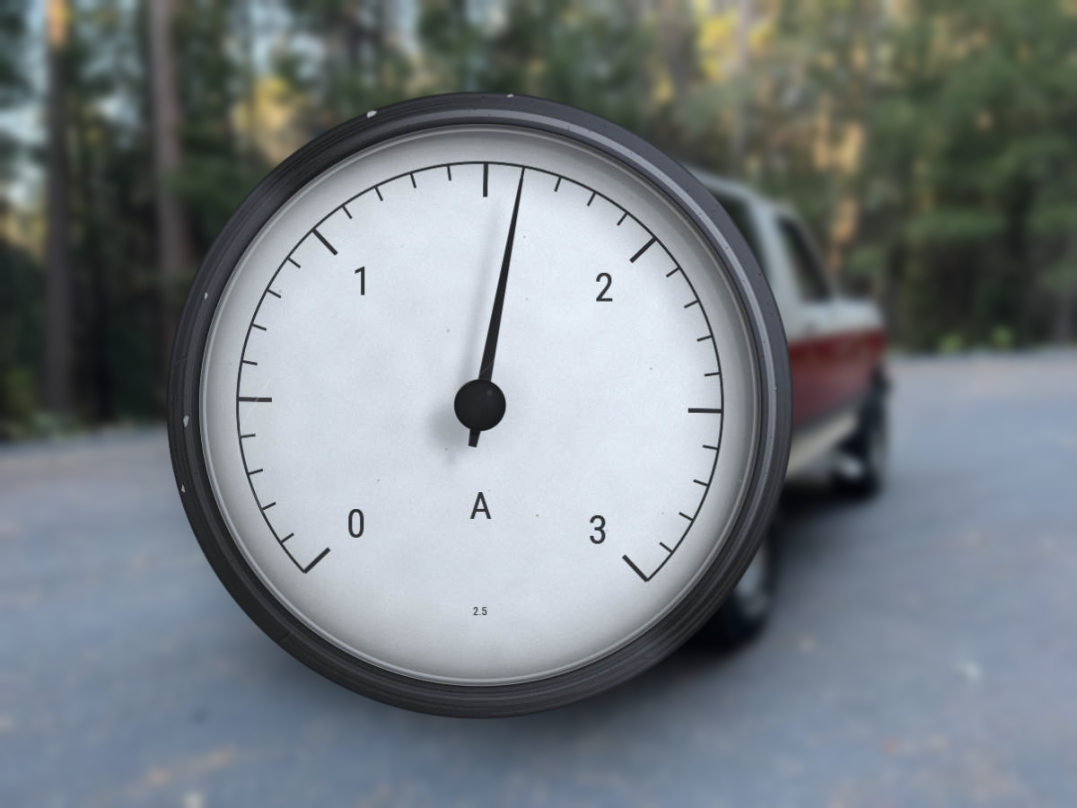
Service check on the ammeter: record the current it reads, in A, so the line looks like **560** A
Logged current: **1.6** A
